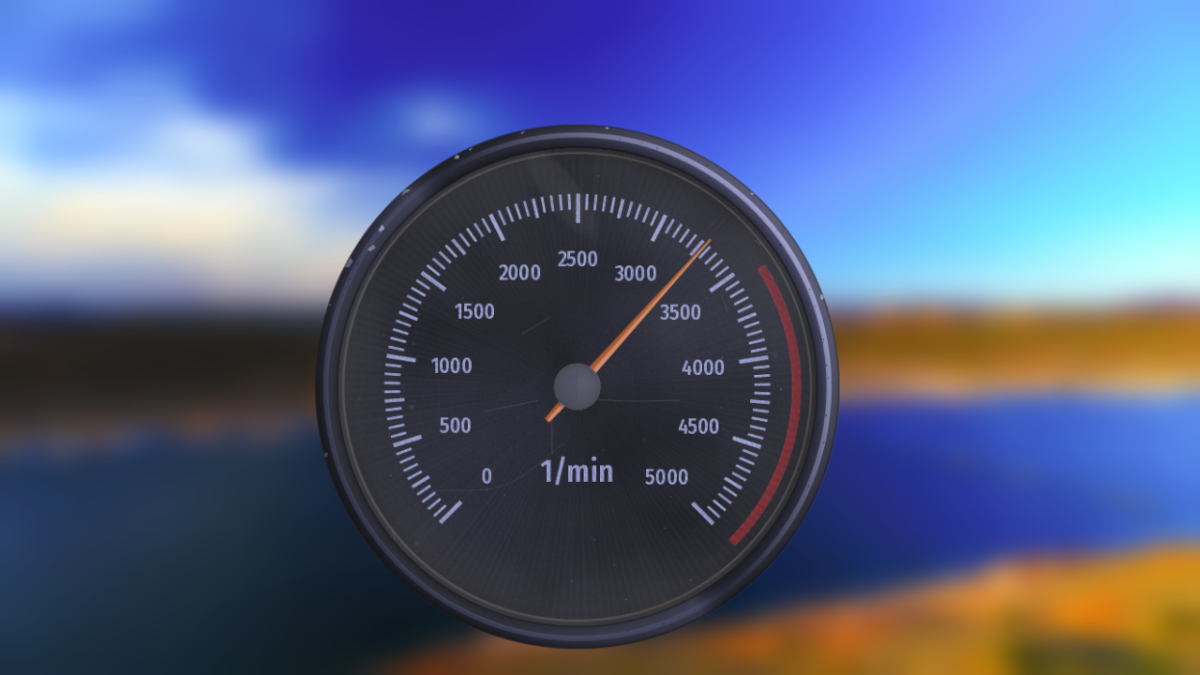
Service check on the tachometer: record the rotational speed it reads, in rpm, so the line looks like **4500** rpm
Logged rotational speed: **3275** rpm
